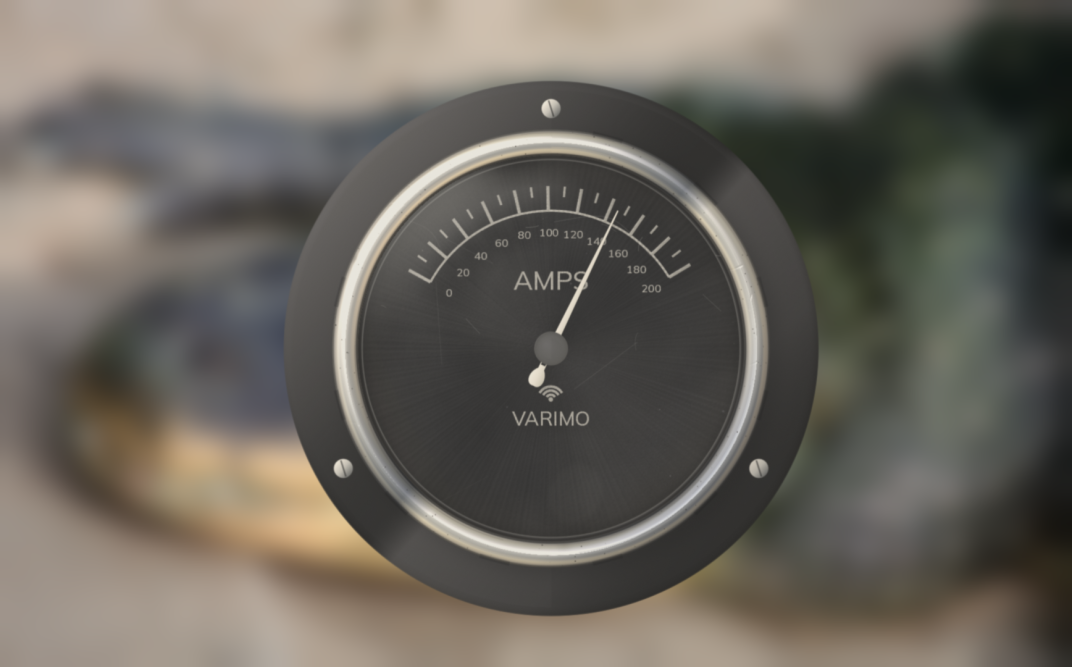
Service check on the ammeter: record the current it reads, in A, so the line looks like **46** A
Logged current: **145** A
